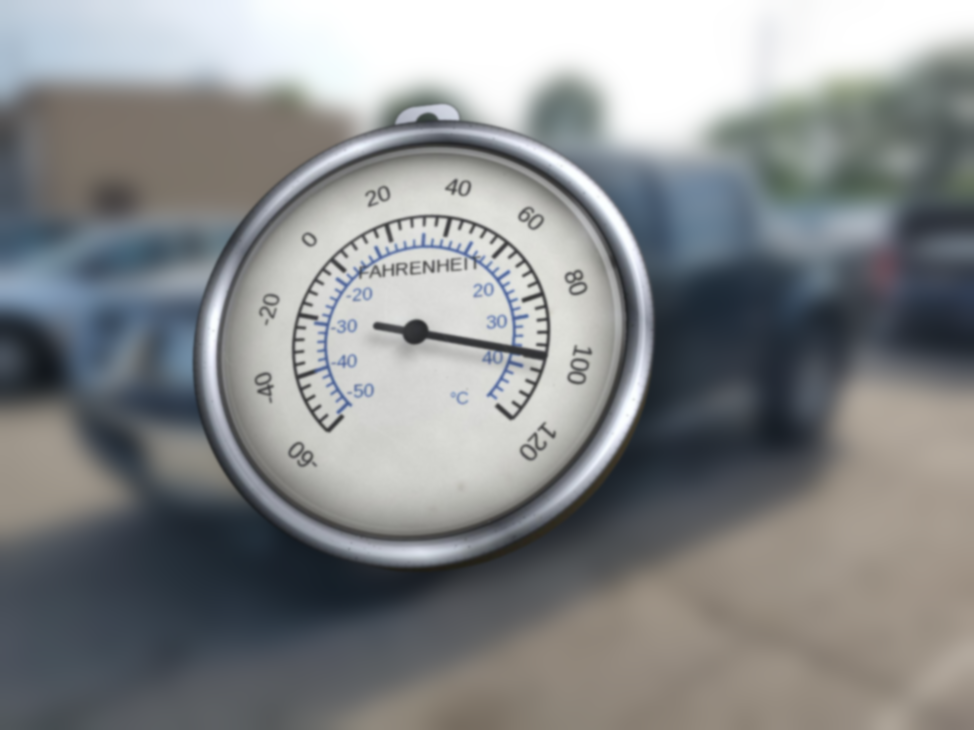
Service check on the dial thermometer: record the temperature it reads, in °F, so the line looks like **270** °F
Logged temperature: **100** °F
